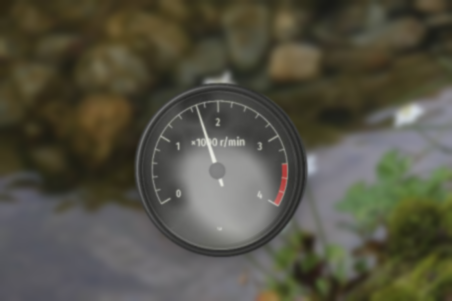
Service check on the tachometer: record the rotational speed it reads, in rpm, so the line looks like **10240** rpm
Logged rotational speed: **1700** rpm
